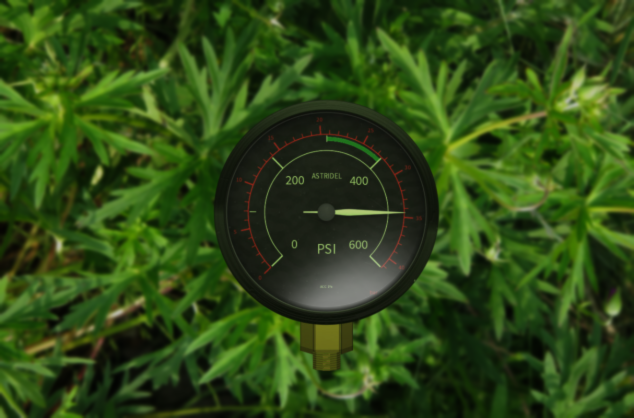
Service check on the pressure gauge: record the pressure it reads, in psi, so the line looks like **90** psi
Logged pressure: **500** psi
